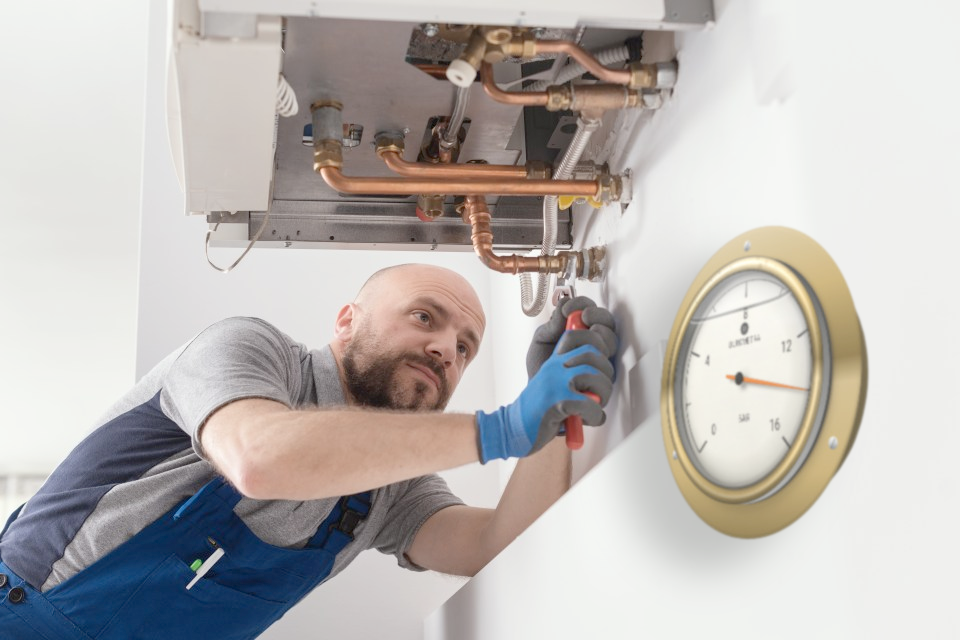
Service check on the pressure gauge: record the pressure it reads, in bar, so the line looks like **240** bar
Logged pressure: **14** bar
